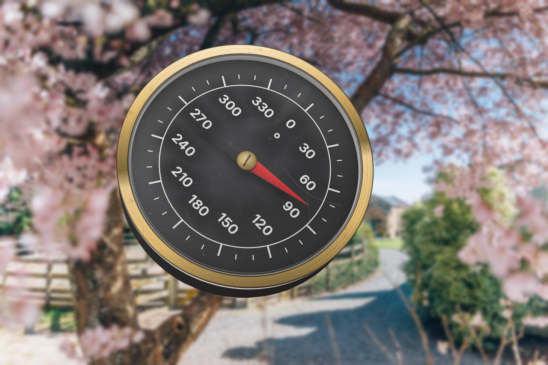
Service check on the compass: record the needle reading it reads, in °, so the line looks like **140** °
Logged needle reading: **80** °
